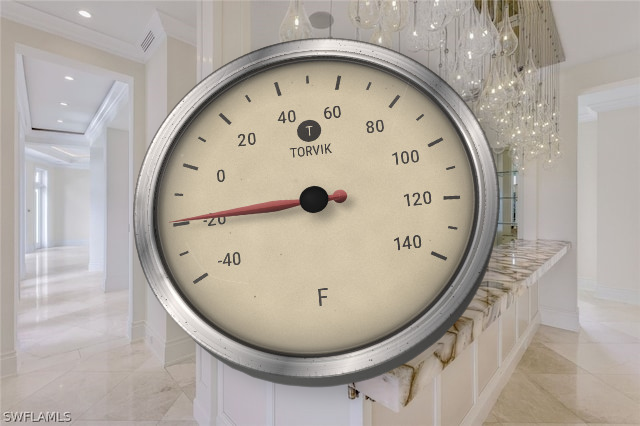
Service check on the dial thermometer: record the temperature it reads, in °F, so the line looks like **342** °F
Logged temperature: **-20** °F
